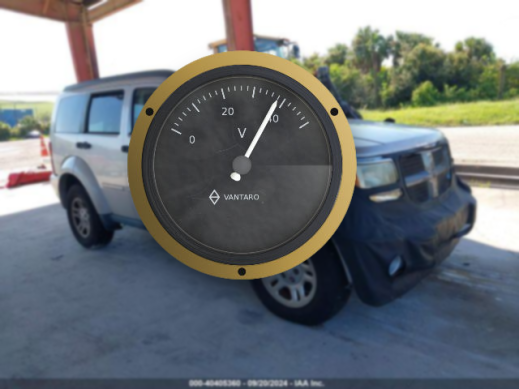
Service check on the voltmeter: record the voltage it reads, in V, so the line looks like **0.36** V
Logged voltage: **38** V
